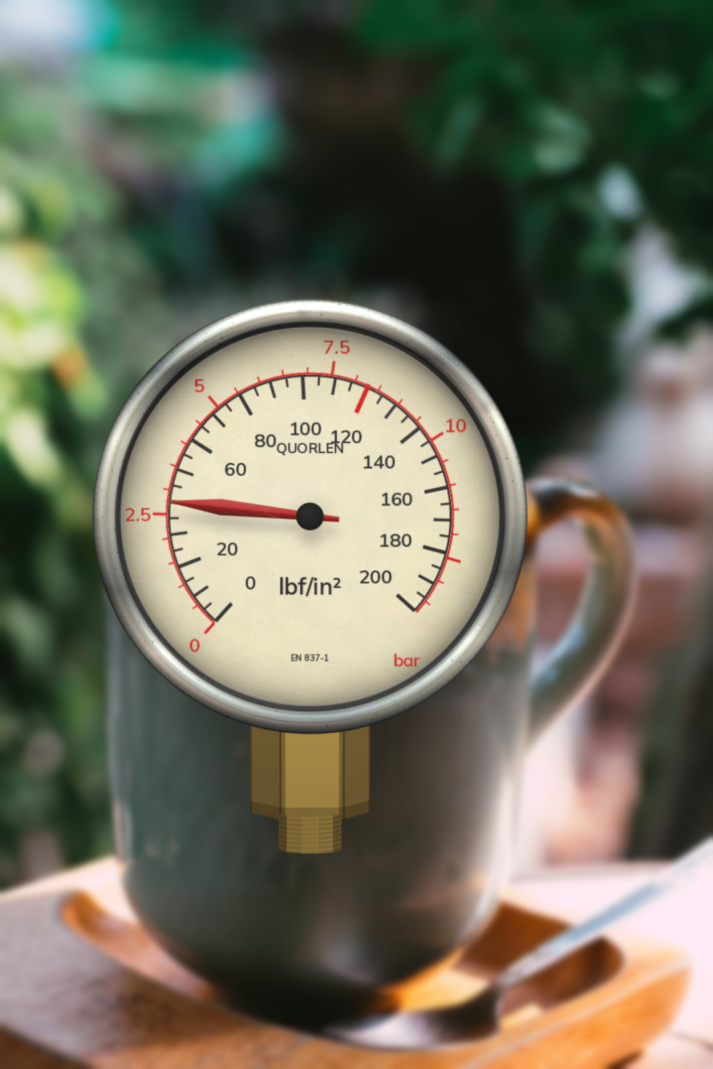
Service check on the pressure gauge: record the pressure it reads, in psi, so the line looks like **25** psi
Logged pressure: **40** psi
